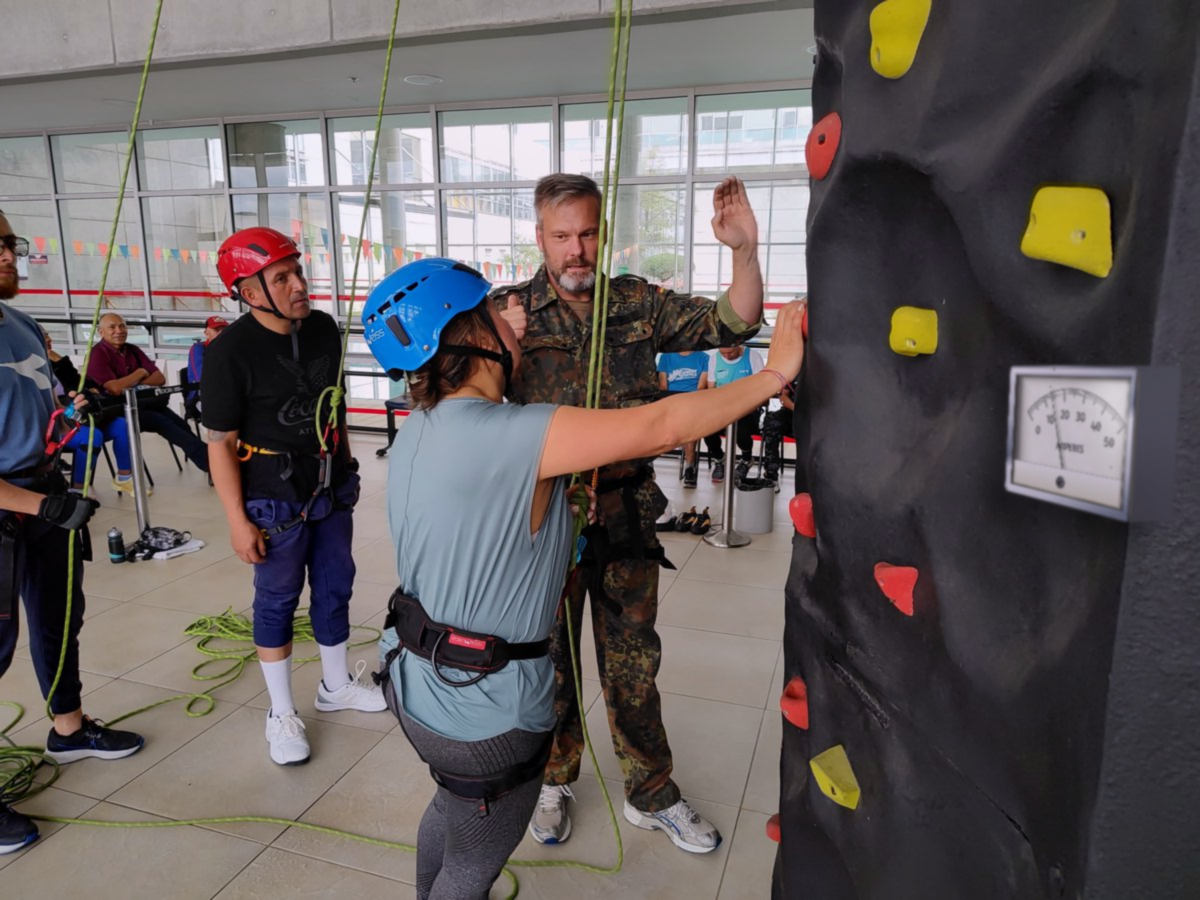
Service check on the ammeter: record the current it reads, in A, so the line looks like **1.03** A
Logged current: **15** A
